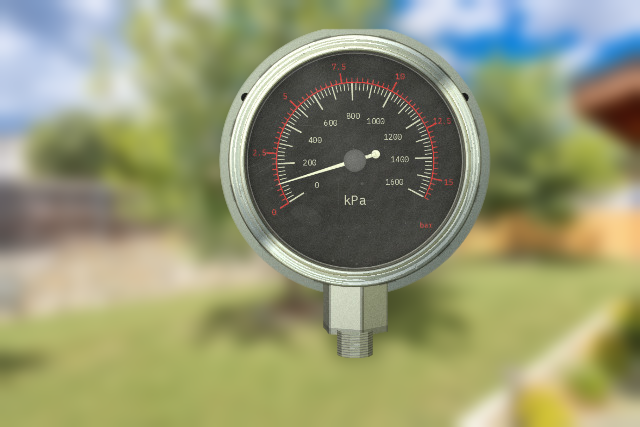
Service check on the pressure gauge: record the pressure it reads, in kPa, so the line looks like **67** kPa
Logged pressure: **100** kPa
